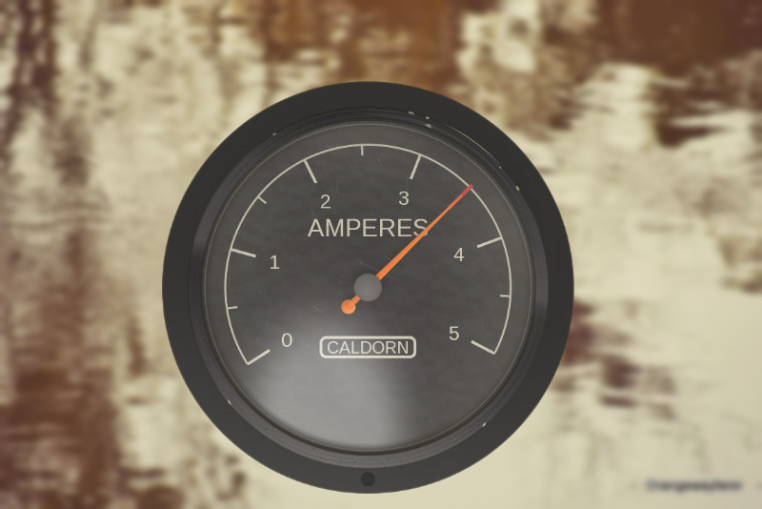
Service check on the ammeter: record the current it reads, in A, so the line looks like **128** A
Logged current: **3.5** A
